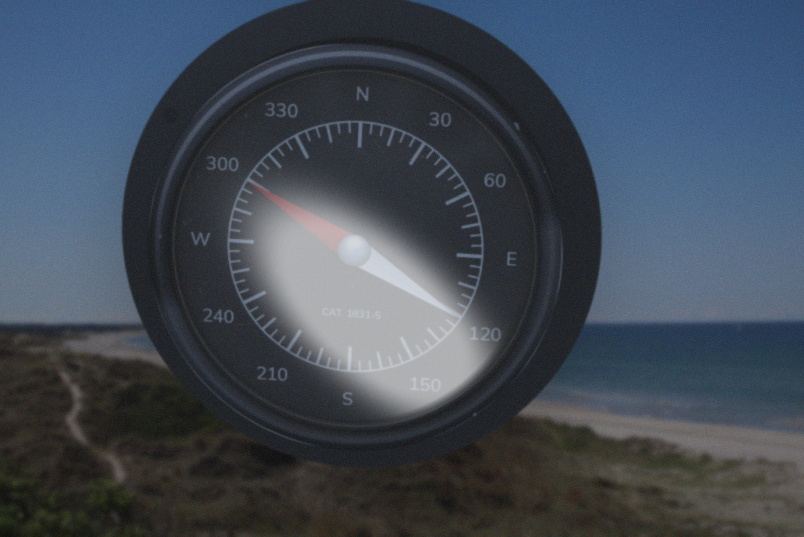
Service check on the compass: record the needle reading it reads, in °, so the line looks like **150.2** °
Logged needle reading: **300** °
